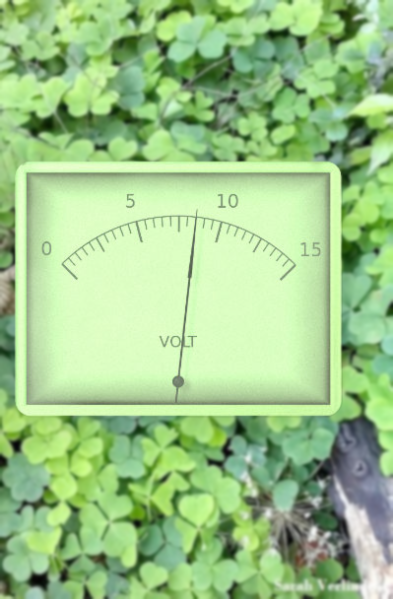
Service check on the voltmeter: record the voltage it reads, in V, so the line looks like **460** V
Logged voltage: **8.5** V
